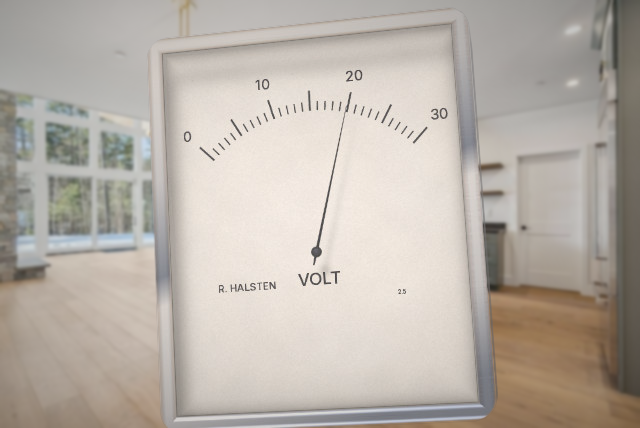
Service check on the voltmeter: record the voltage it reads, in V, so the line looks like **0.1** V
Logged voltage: **20** V
